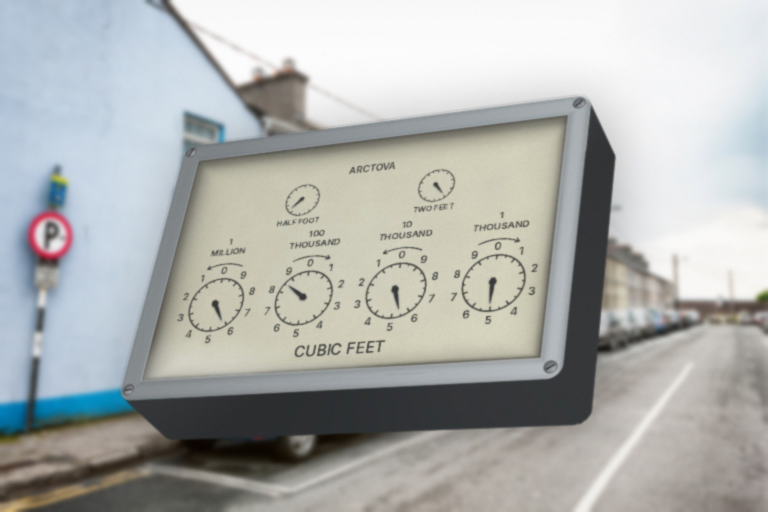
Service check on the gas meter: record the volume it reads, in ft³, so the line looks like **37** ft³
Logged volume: **585500** ft³
